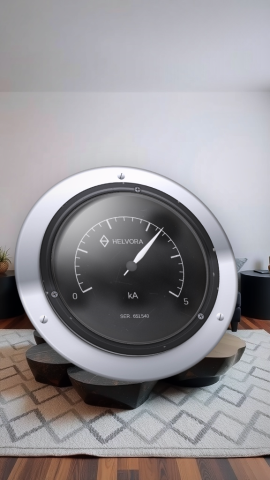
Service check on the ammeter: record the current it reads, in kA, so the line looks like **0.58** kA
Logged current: **3.3** kA
